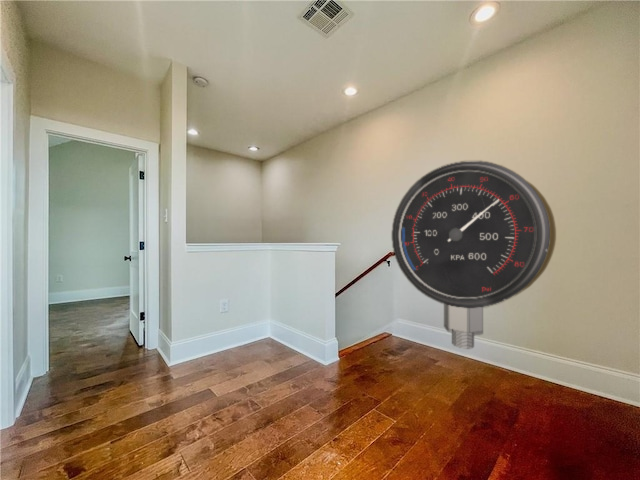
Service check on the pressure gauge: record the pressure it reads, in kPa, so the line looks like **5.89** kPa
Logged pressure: **400** kPa
